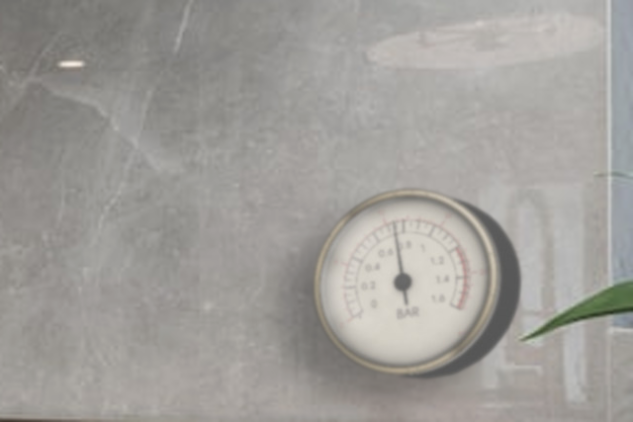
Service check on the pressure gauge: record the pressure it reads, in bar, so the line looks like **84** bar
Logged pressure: **0.75** bar
